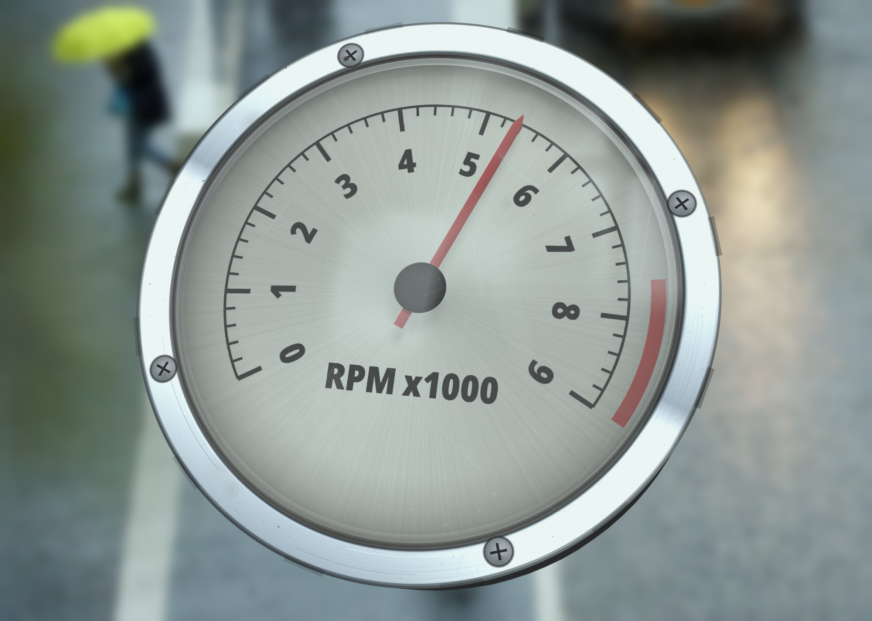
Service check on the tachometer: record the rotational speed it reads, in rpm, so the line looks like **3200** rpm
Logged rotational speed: **5400** rpm
